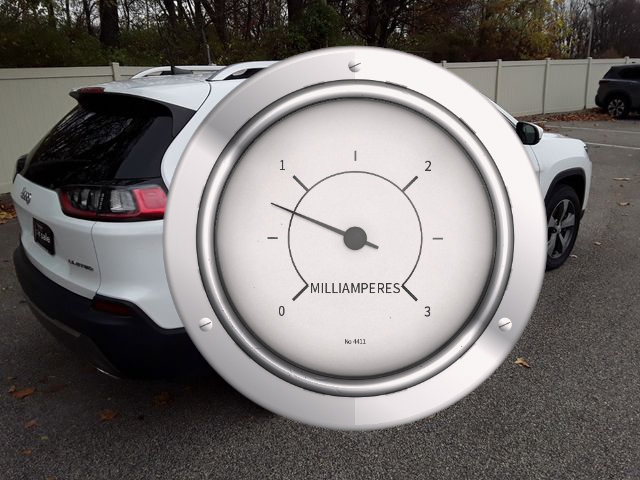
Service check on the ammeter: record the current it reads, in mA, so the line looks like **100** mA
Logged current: **0.75** mA
